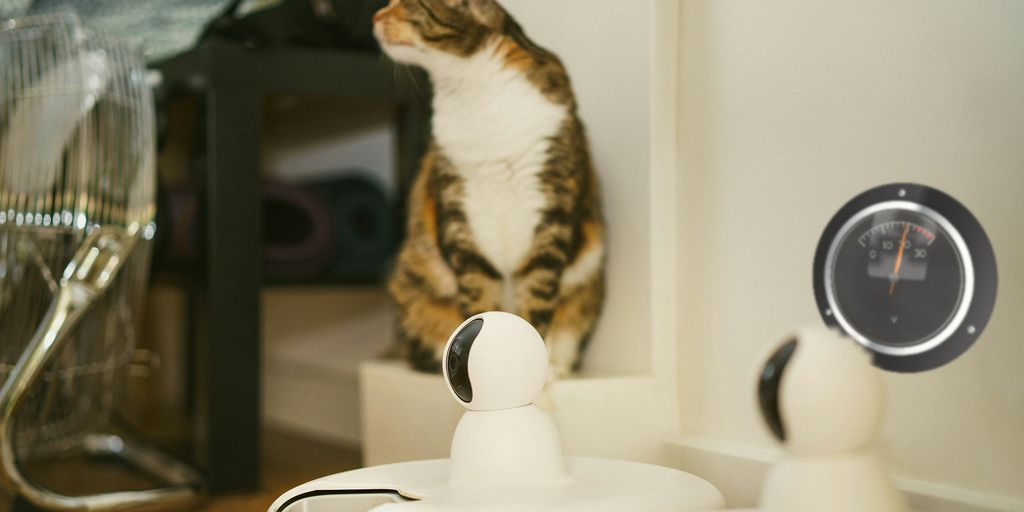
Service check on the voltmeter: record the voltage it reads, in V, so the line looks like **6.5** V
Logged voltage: **20** V
